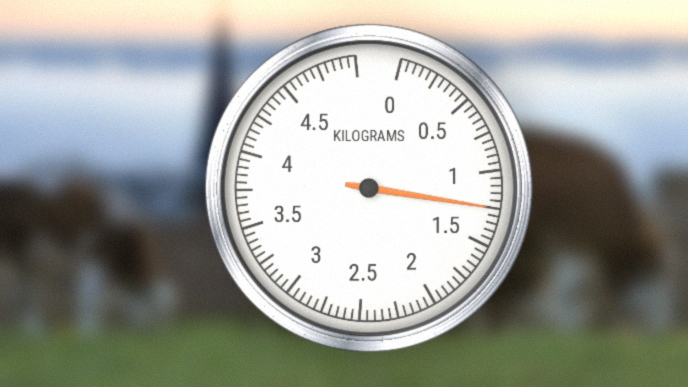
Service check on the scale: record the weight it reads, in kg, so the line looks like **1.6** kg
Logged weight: **1.25** kg
